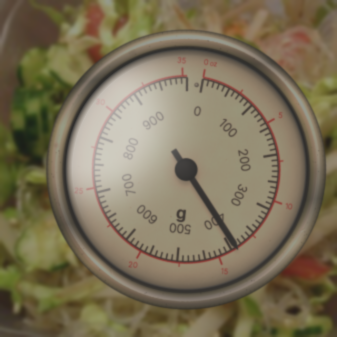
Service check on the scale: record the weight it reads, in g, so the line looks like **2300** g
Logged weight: **390** g
